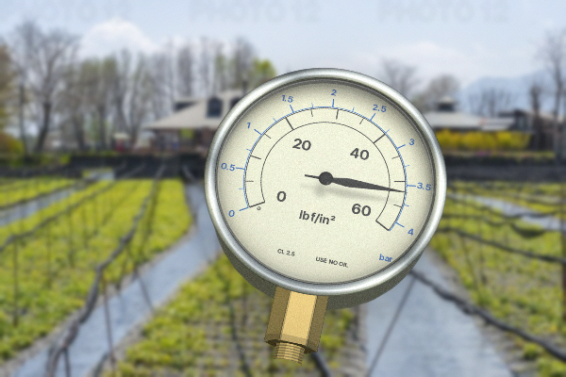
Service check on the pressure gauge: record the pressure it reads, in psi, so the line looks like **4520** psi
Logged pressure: **52.5** psi
